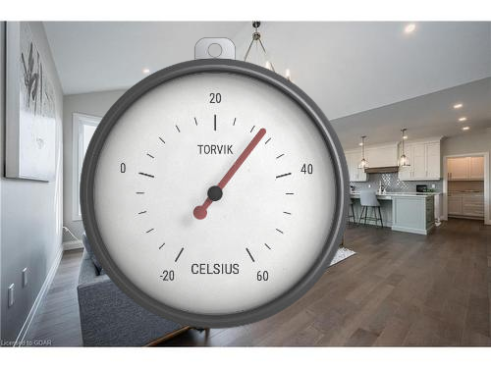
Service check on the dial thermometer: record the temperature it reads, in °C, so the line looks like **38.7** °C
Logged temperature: **30** °C
